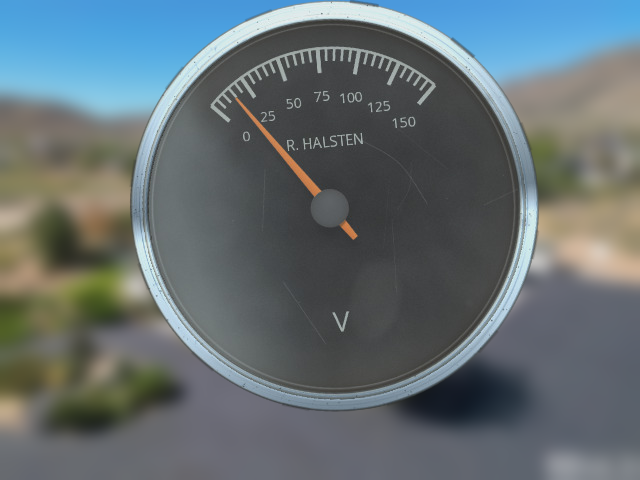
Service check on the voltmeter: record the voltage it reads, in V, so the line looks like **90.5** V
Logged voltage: **15** V
